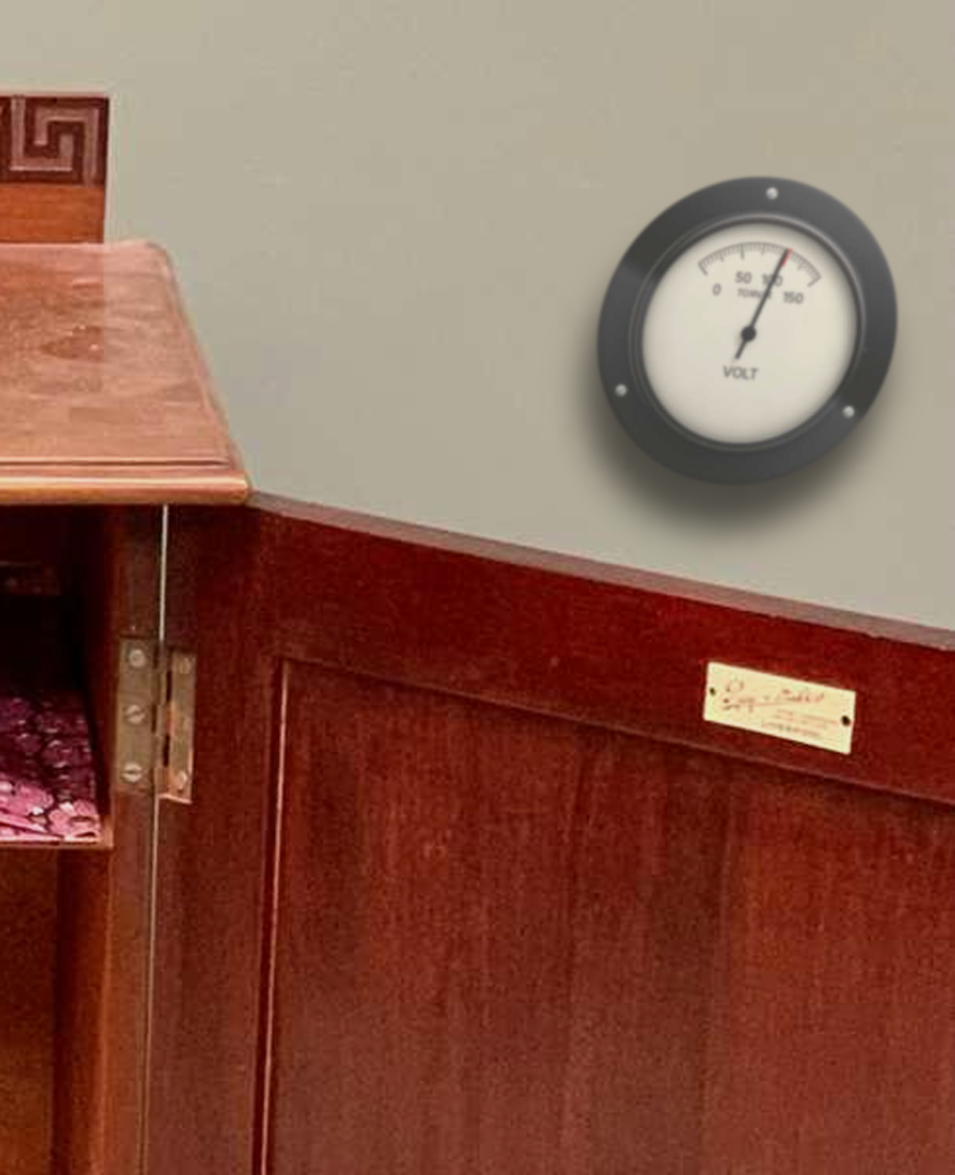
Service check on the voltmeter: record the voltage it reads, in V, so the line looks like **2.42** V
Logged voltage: **100** V
